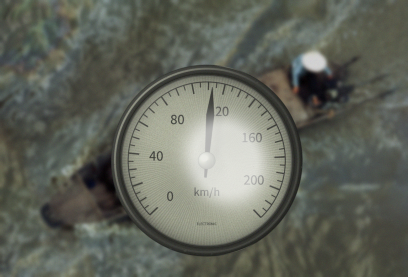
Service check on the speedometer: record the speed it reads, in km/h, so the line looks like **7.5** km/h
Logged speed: **112.5** km/h
